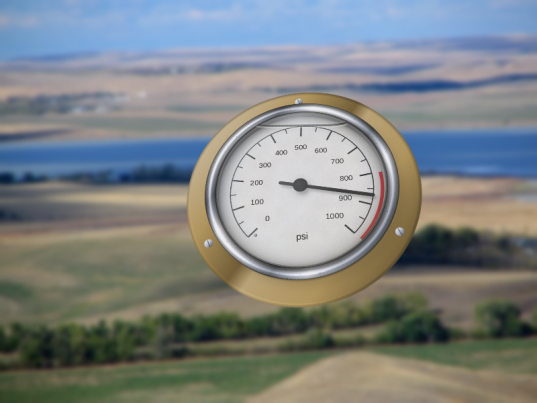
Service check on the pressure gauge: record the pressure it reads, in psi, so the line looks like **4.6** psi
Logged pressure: **875** psi
